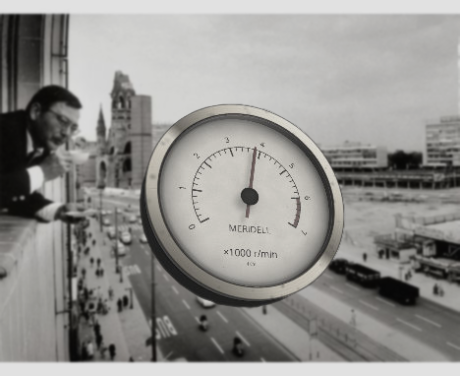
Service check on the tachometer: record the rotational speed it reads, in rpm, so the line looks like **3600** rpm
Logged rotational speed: **3800** rpm
